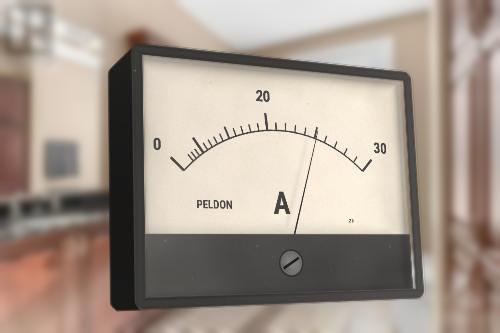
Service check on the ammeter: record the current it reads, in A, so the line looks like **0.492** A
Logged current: **25** A
